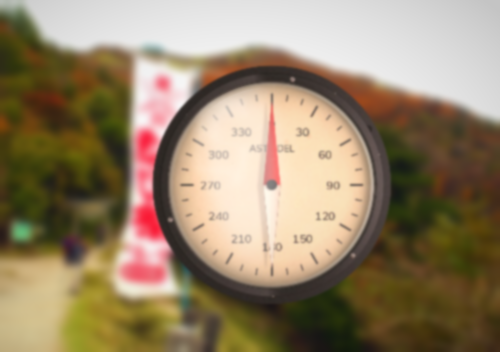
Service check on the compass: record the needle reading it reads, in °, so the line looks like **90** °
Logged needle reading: **0** °
